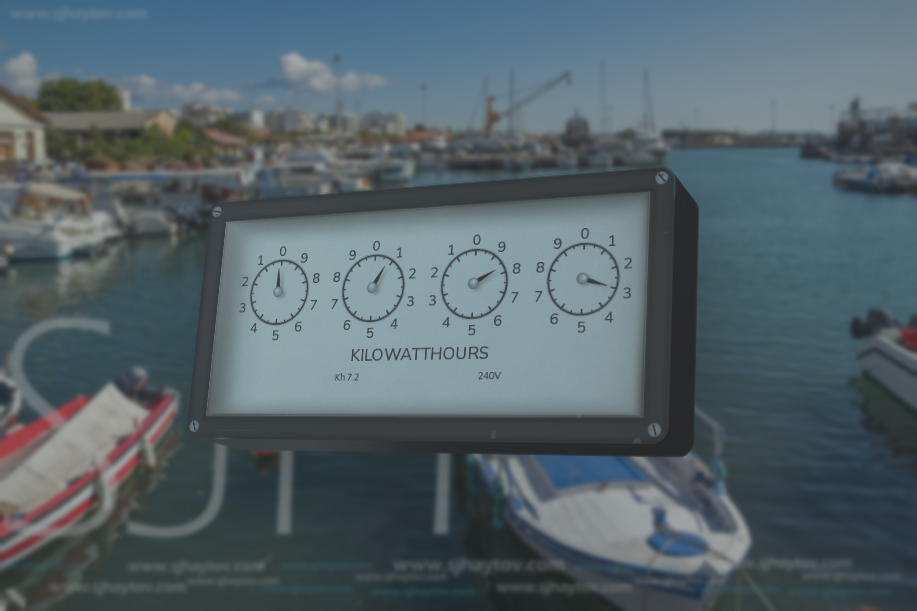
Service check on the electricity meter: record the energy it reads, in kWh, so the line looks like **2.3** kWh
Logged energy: **83** kWh
